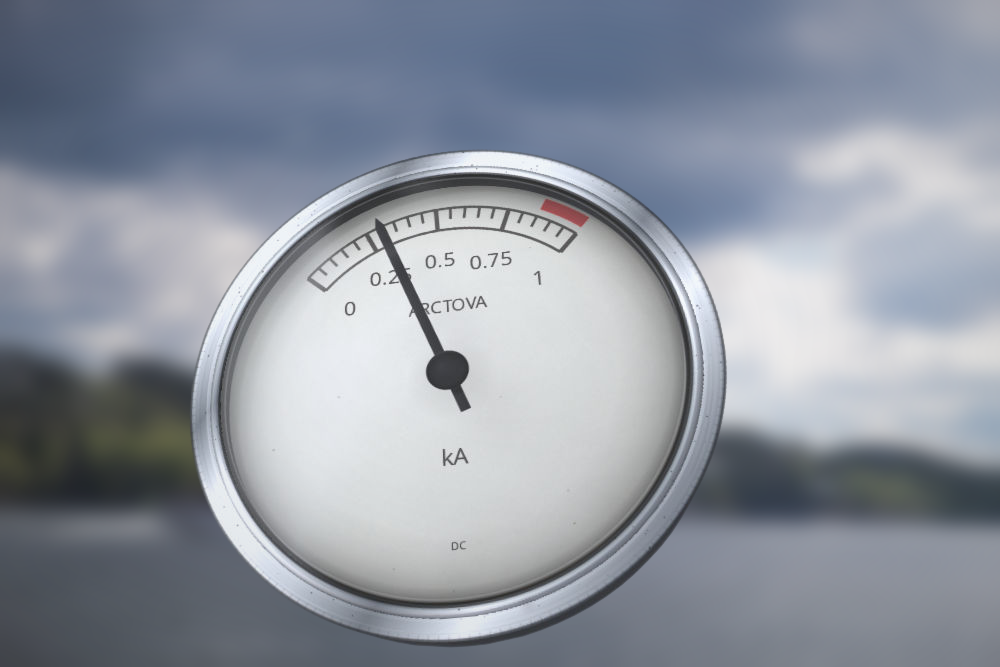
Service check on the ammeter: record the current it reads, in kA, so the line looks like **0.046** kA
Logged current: **0.3** kA
